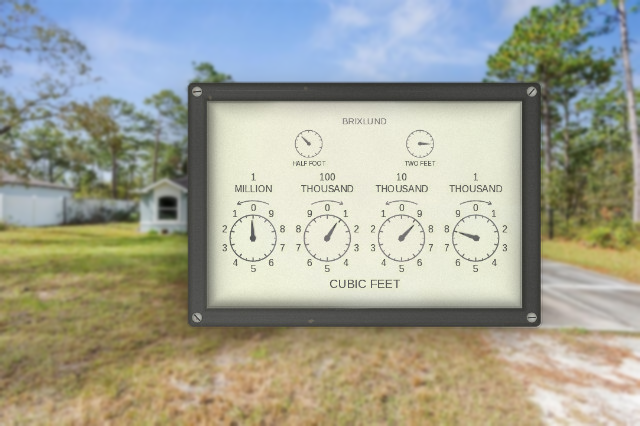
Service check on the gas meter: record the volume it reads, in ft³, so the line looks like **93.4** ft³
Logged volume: **8800** ft³
